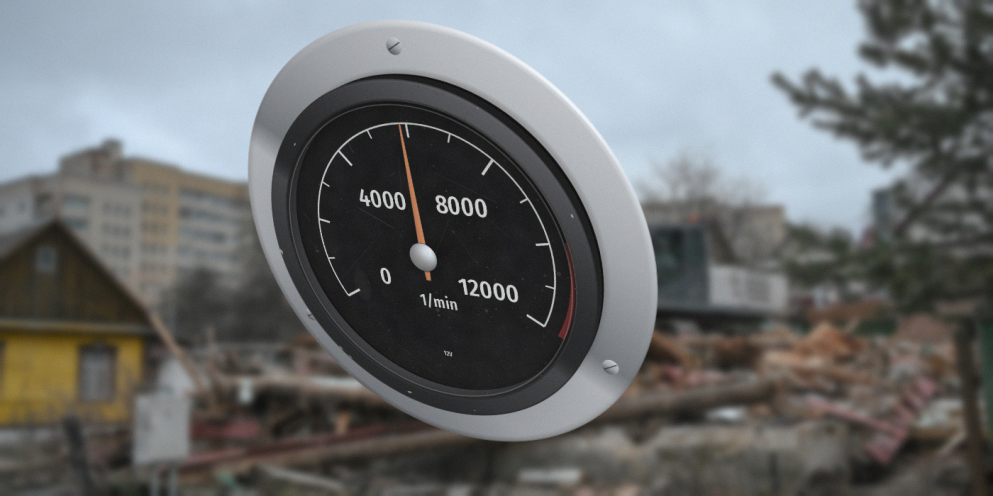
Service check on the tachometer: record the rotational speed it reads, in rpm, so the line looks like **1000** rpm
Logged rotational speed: **6000** rpm
